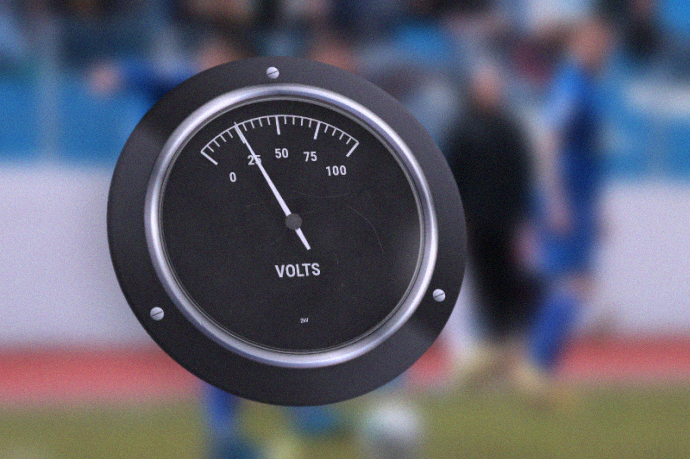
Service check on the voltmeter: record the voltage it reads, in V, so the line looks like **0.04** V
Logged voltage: **25** V
